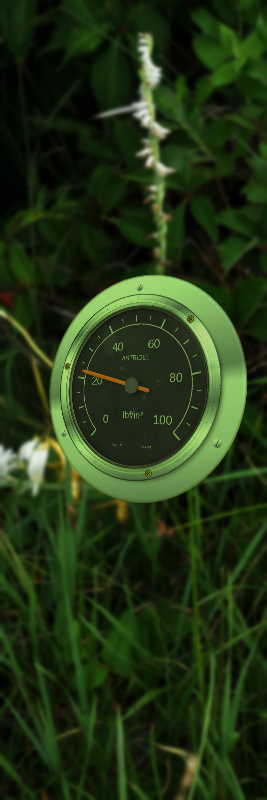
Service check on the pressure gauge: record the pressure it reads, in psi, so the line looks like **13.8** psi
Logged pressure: **22.5** psi
